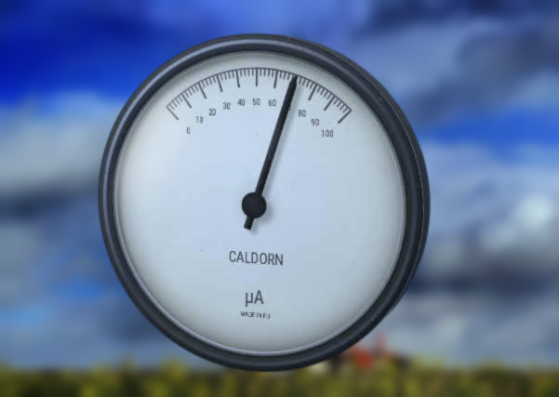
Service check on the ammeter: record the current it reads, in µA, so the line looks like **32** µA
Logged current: **70** µA
